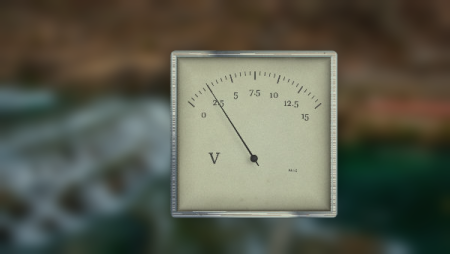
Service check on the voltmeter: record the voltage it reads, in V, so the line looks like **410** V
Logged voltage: **2.5** V
